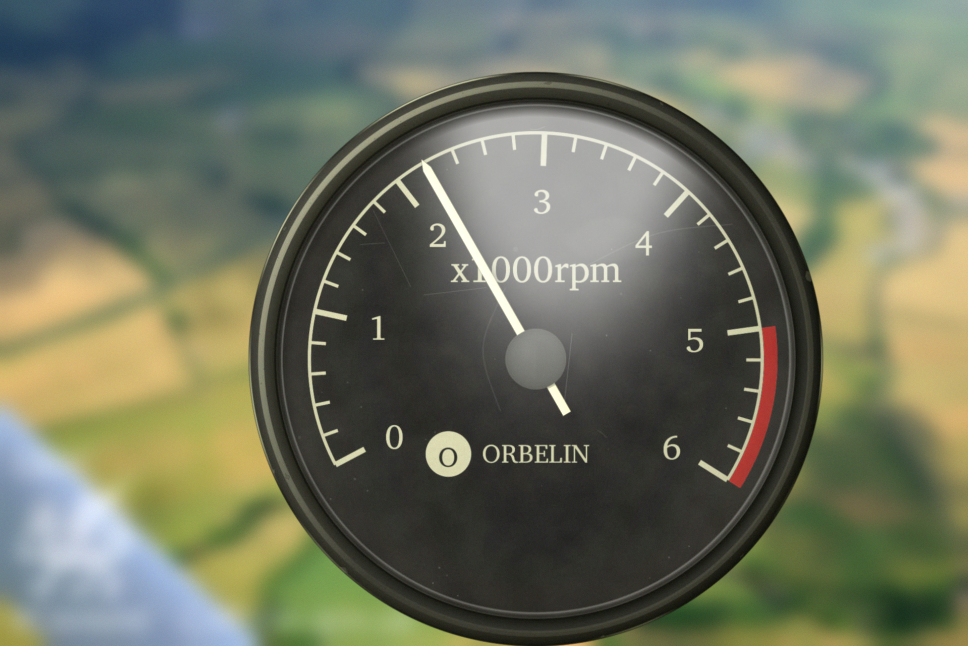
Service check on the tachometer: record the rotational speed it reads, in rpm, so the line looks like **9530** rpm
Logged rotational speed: **2200** rpm
